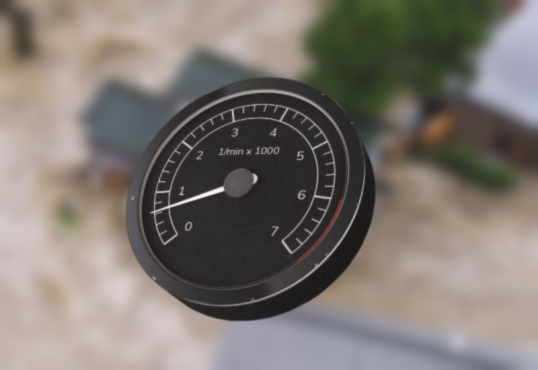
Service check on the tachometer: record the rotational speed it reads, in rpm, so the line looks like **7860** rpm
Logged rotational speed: **600** rpm
